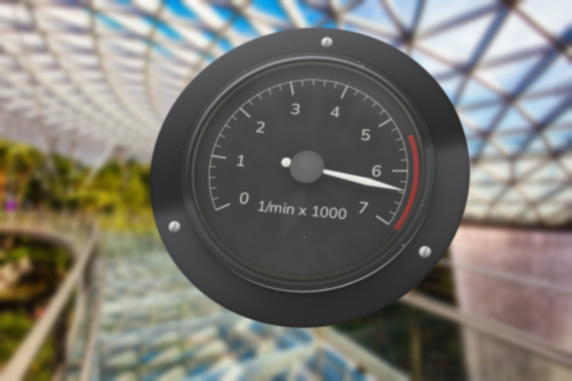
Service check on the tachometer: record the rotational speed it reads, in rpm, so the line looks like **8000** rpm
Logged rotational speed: **6400** rpm
